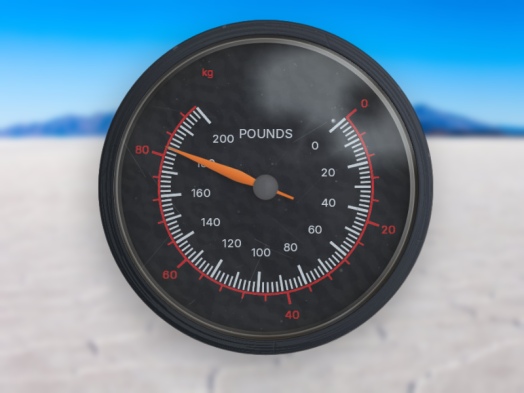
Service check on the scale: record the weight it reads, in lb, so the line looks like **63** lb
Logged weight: **180** lb
